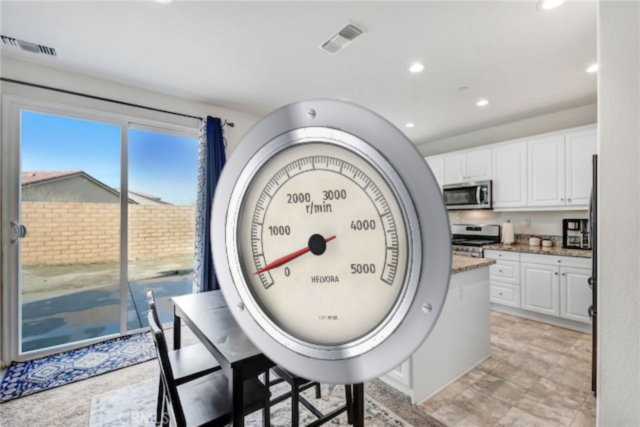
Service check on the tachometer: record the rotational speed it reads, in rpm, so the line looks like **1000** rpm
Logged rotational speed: **250** rpm
